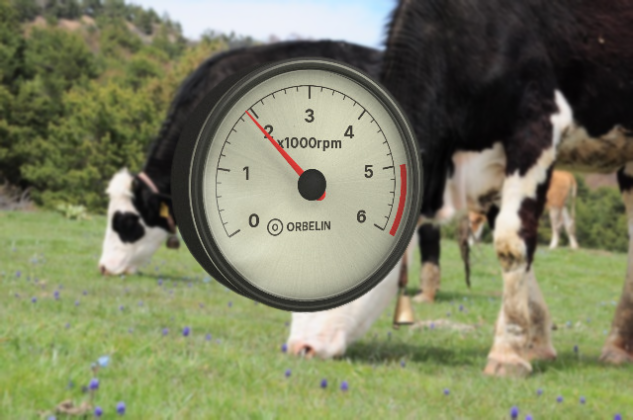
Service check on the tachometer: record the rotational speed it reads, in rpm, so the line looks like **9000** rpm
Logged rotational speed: **1900** rpm
